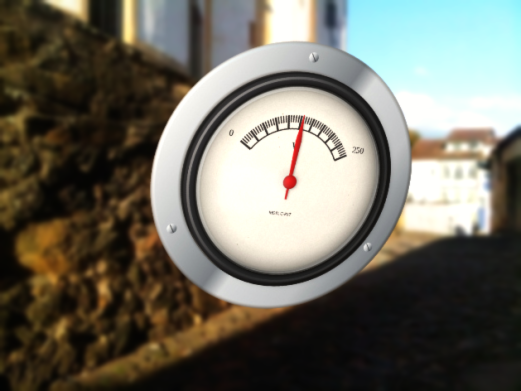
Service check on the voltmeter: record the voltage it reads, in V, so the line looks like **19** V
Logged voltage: **125** V
